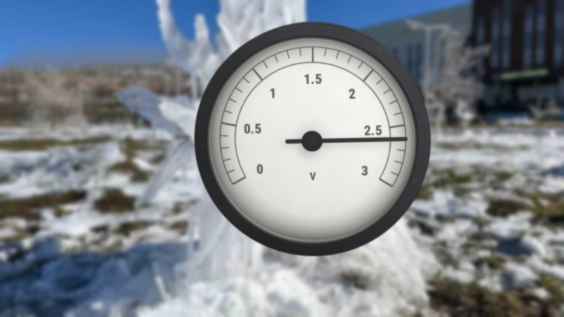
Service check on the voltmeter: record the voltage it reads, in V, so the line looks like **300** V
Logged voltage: **2.6** V
